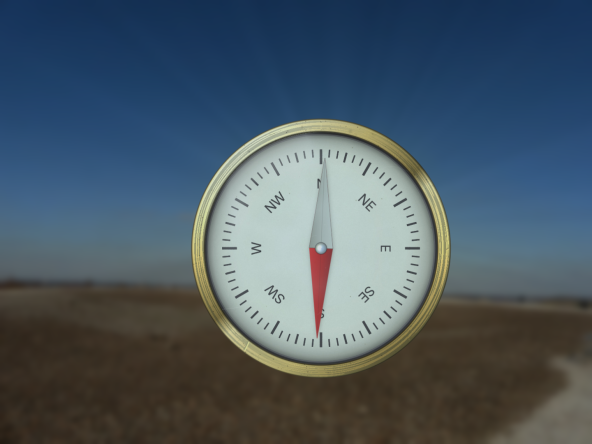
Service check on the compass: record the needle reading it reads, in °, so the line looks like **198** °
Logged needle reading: **182.5** °
